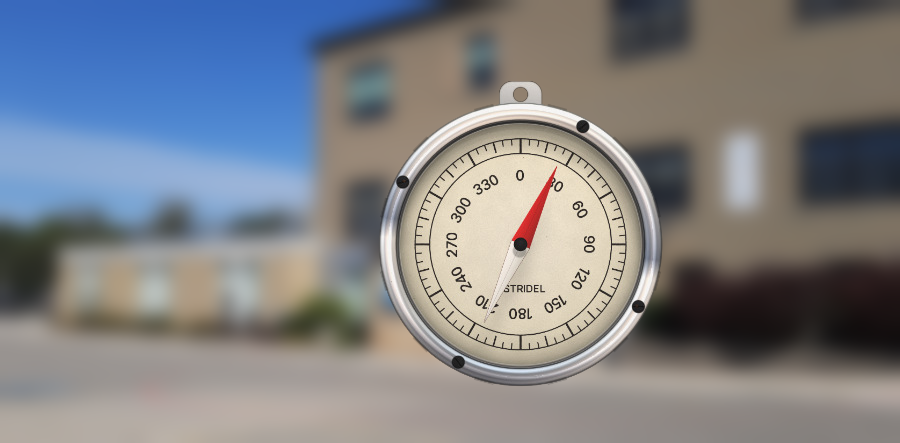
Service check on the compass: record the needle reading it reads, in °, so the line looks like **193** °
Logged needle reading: **25** °
